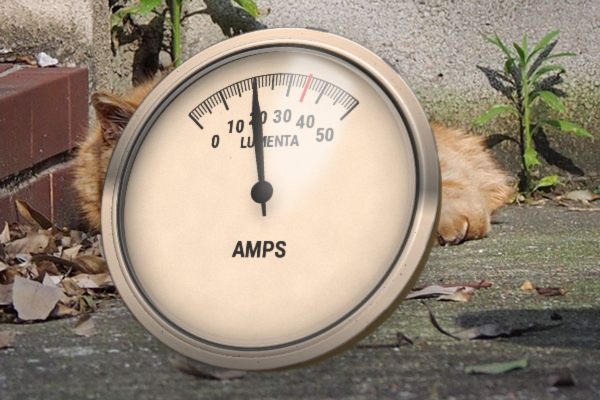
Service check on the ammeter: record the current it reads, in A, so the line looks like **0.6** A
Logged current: **20** A
